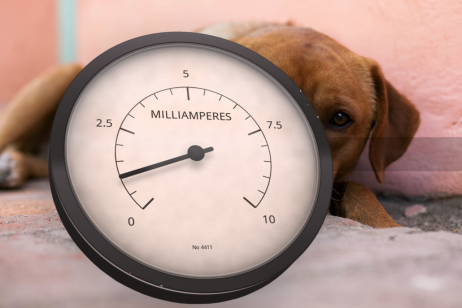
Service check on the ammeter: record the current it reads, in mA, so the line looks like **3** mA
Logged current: **1** mA
